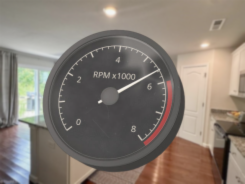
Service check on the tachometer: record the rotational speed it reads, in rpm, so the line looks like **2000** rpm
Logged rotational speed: **5600** rpm
